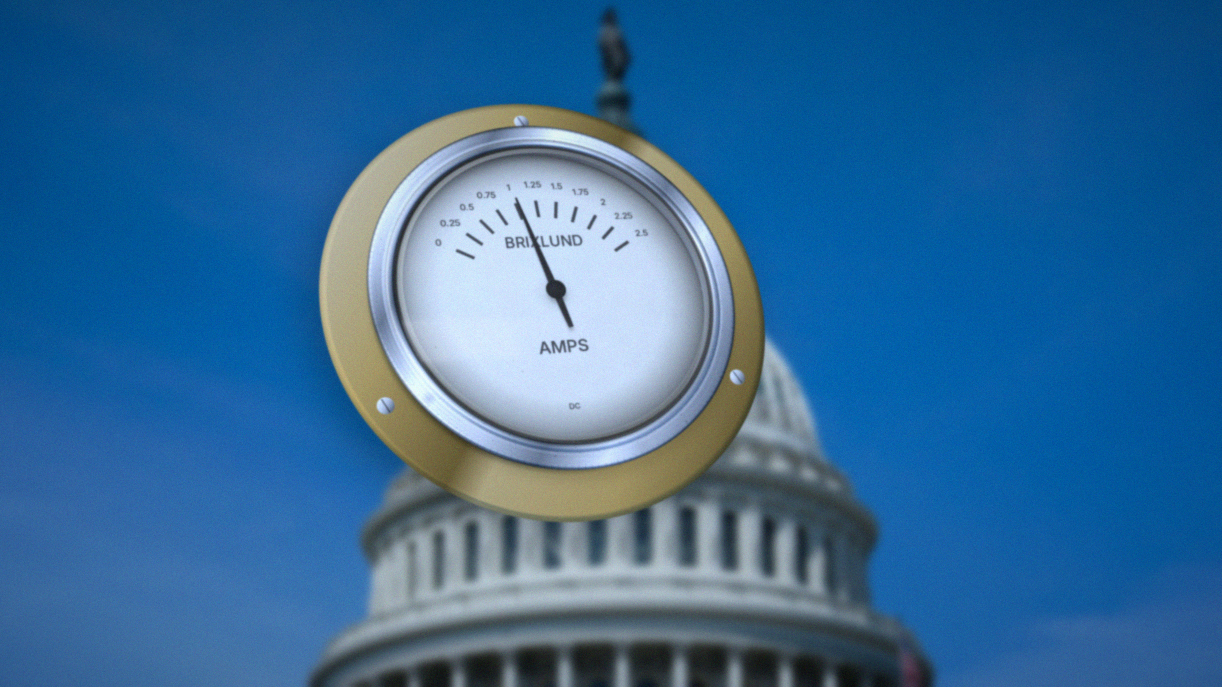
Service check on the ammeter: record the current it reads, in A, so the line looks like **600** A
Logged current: **1** A
